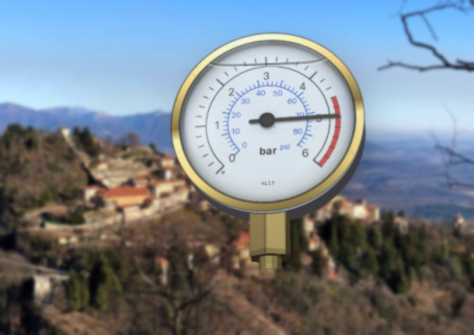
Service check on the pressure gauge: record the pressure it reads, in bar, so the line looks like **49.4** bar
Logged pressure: **5** bar
